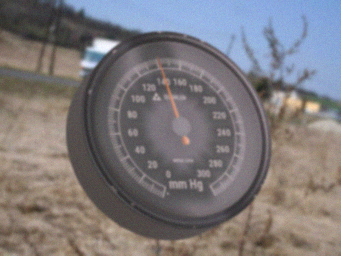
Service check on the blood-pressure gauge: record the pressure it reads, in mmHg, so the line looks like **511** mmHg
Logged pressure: **140** mmHg
